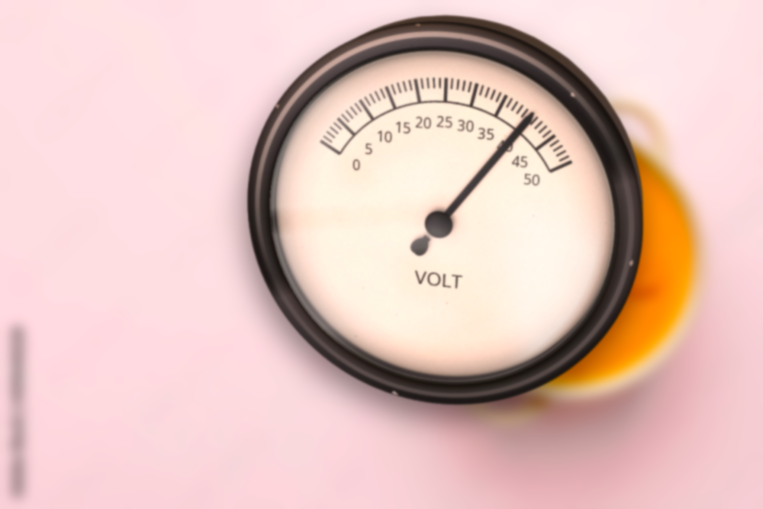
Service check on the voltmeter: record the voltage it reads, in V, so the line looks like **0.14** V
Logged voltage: **40** V
